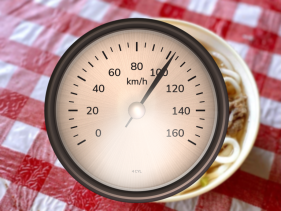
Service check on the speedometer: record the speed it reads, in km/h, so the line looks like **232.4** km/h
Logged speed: **102.5** km/h
